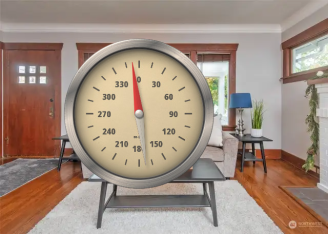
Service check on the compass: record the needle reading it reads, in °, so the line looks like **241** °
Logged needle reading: **352.5** °
